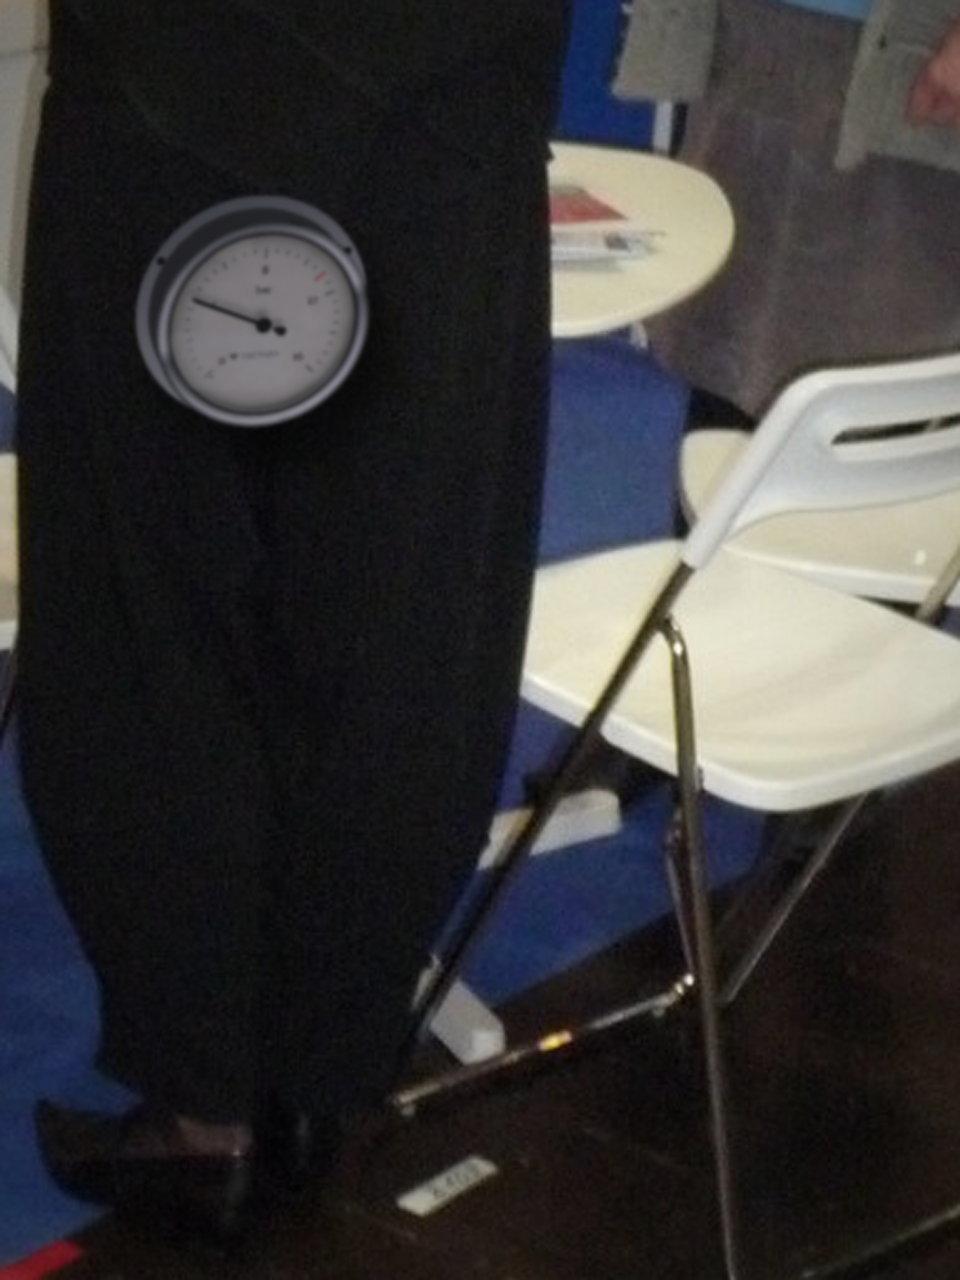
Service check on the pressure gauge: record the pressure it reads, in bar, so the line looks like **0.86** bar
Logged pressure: **4** bar
